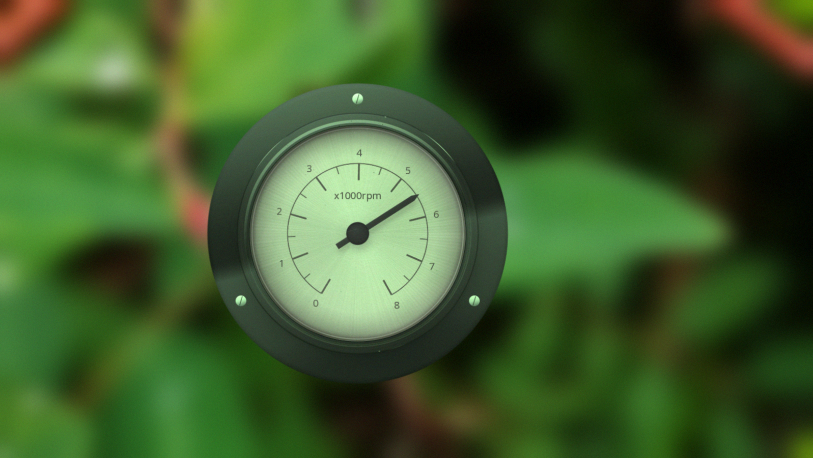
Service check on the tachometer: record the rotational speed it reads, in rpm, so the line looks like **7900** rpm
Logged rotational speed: **5500** rpm
